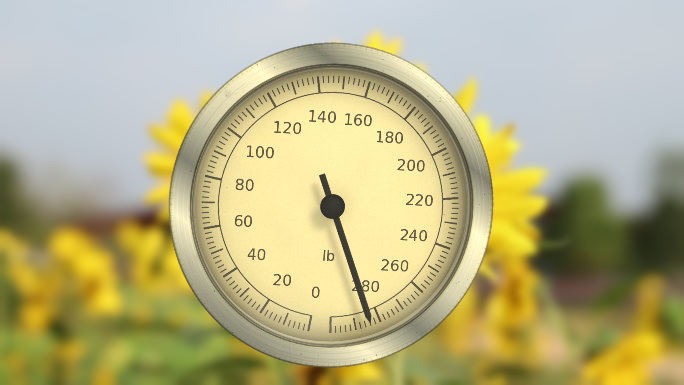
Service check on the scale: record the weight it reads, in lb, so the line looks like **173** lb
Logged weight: **284** lb
